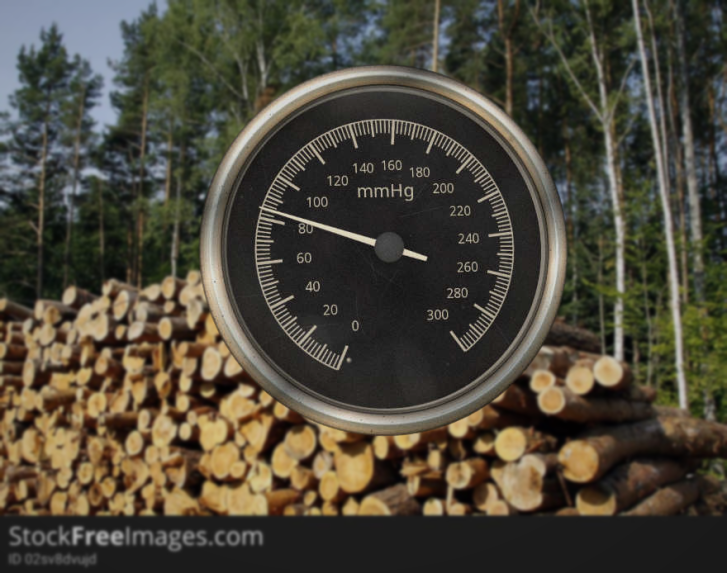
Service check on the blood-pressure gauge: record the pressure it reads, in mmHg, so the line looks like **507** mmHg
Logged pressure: **84** mmHg
